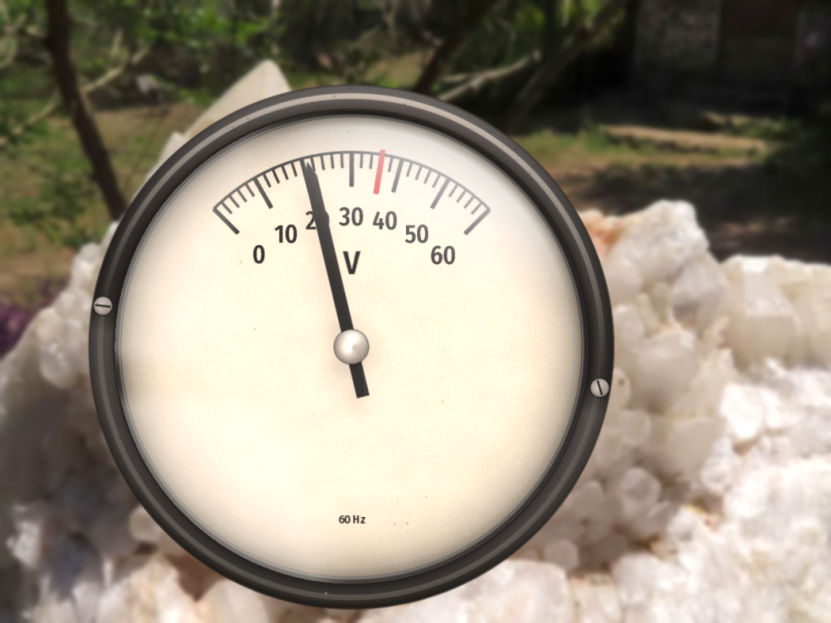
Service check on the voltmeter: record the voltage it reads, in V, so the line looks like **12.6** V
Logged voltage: **21** V
